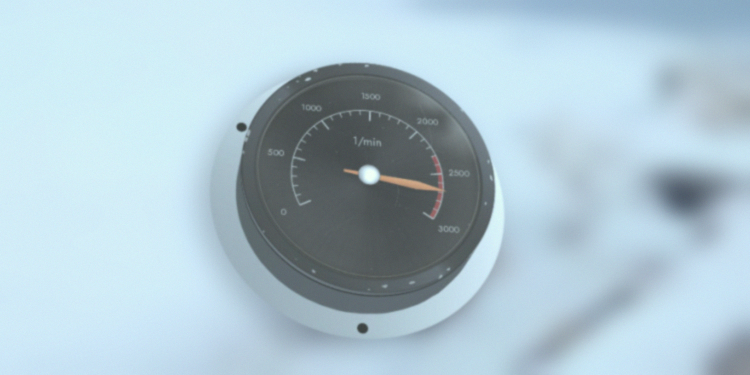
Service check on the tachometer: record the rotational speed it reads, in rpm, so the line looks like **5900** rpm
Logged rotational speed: **2700** rpm
